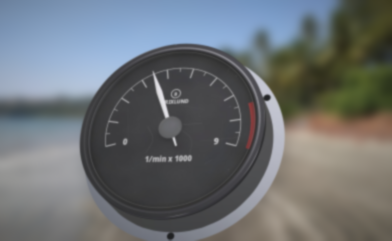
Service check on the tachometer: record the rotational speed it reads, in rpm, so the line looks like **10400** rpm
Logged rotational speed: **3500** rpm
